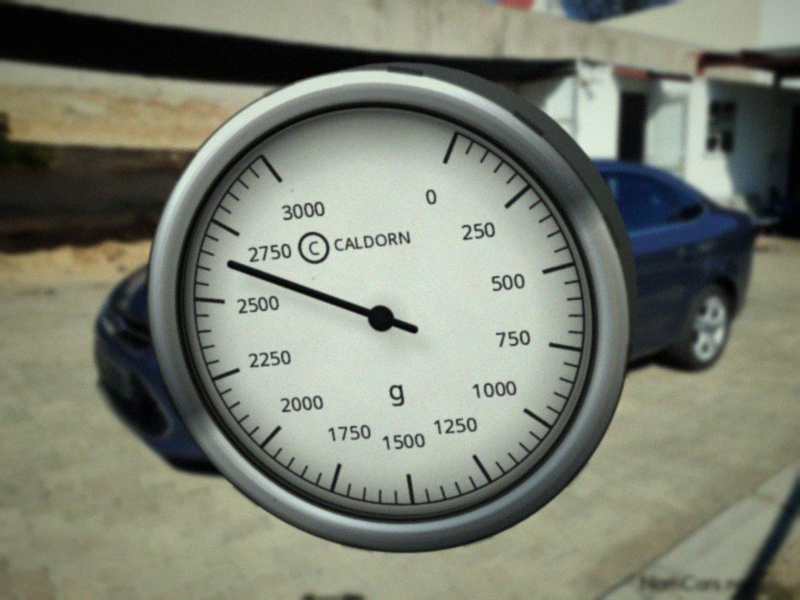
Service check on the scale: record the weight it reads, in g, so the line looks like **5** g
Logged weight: **2650** g
